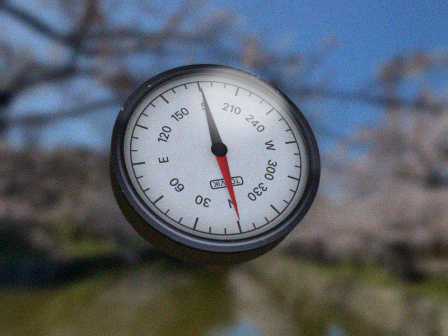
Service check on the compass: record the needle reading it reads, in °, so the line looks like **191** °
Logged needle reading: **0** °
